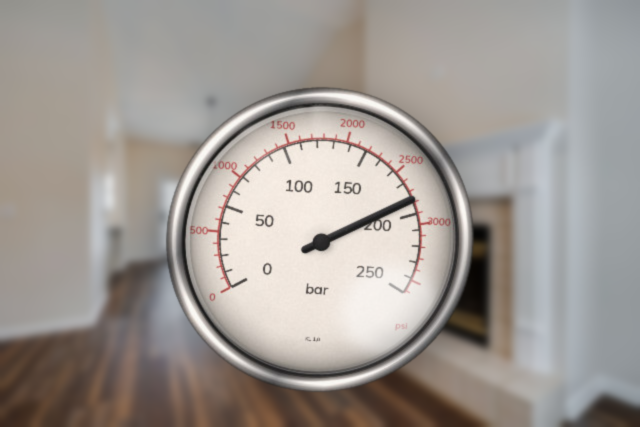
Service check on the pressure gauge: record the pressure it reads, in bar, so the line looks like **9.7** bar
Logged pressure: **190** bar
